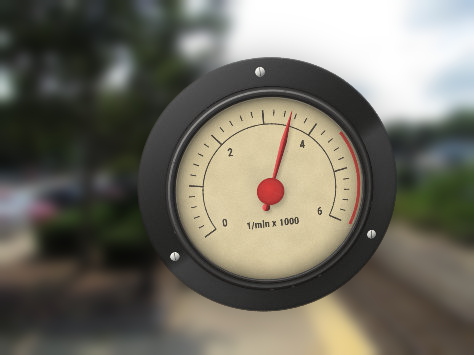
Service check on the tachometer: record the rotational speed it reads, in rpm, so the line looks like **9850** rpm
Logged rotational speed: **3500** rpm
